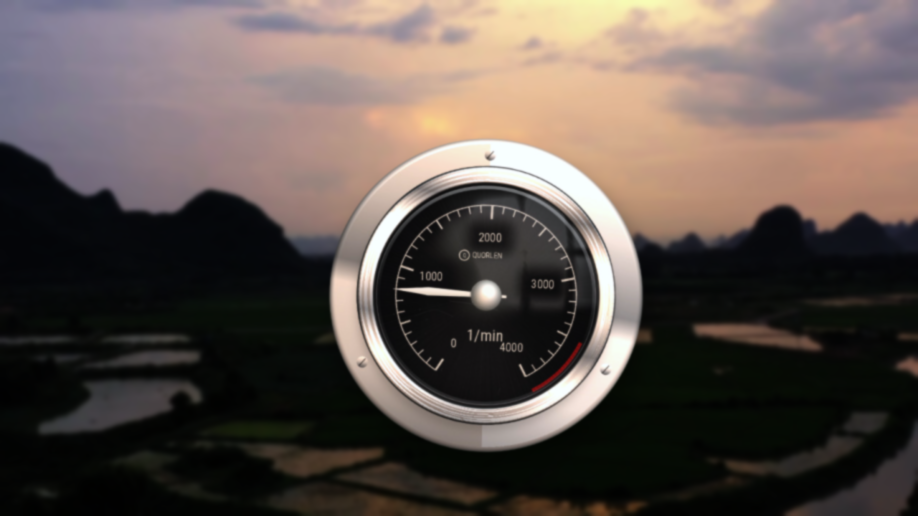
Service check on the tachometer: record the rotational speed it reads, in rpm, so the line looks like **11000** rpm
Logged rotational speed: **800** rpm
